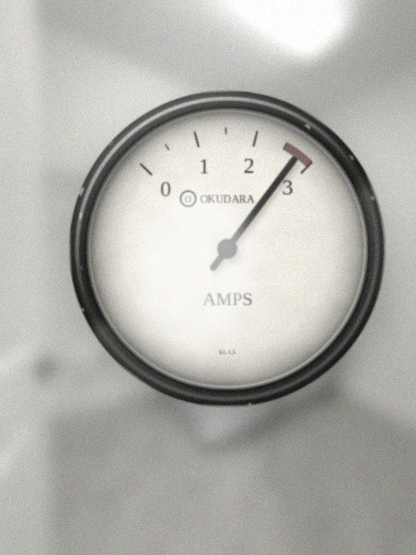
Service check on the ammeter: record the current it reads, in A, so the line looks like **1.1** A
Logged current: **2.75** A
